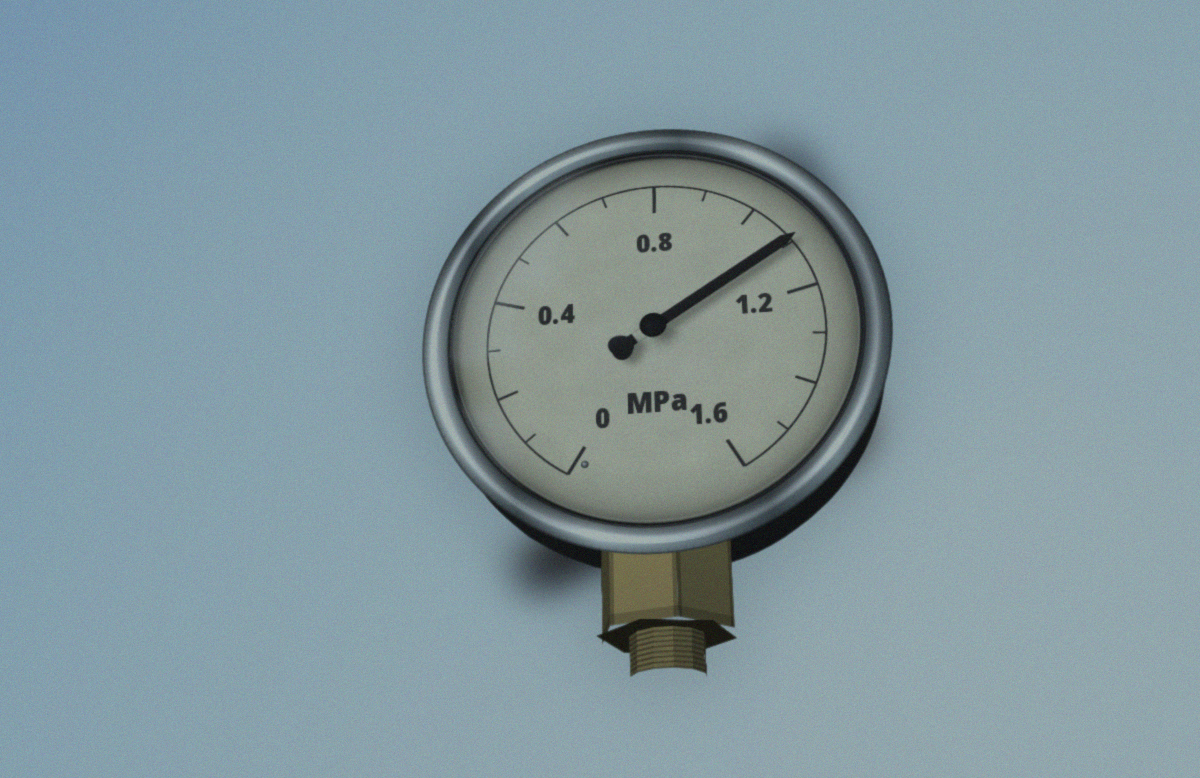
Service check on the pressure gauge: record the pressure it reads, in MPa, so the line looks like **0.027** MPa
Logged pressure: **1.1** MPa
